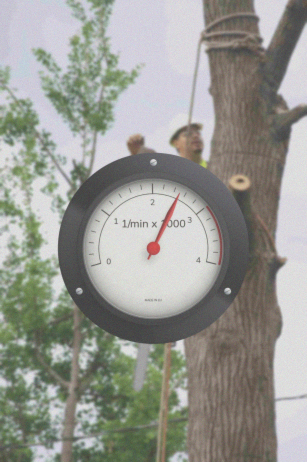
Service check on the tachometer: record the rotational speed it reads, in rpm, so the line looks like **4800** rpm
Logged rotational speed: **2500** rpm
